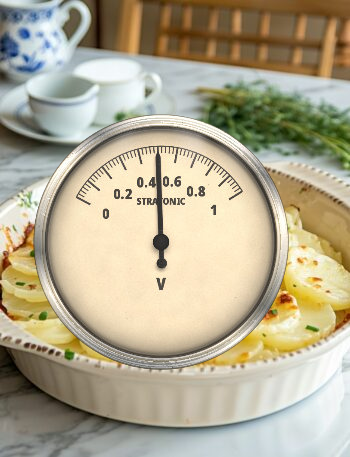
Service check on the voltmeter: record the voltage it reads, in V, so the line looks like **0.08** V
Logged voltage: **0.5** V
